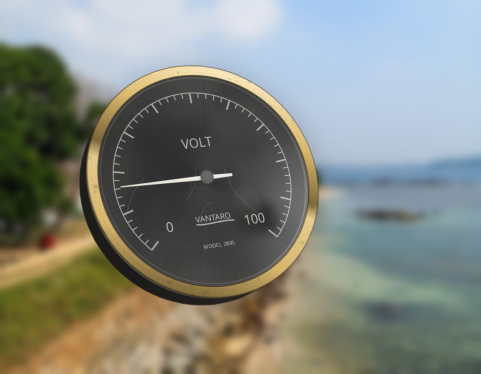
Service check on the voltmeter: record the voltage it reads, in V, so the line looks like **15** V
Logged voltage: **16** V
